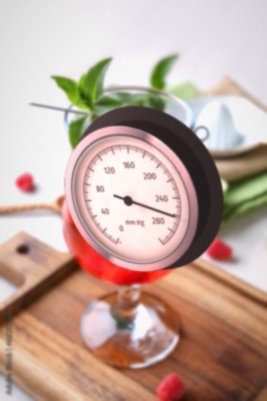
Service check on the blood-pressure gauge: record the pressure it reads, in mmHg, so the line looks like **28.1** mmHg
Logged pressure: **260** mmHg
